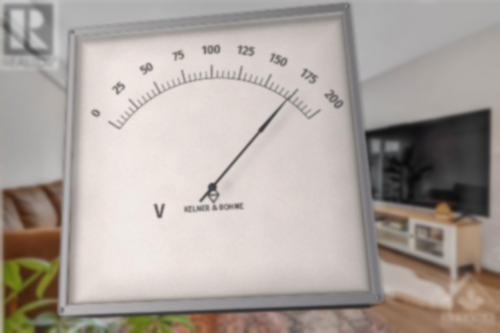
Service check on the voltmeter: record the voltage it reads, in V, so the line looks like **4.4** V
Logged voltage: **175** V
